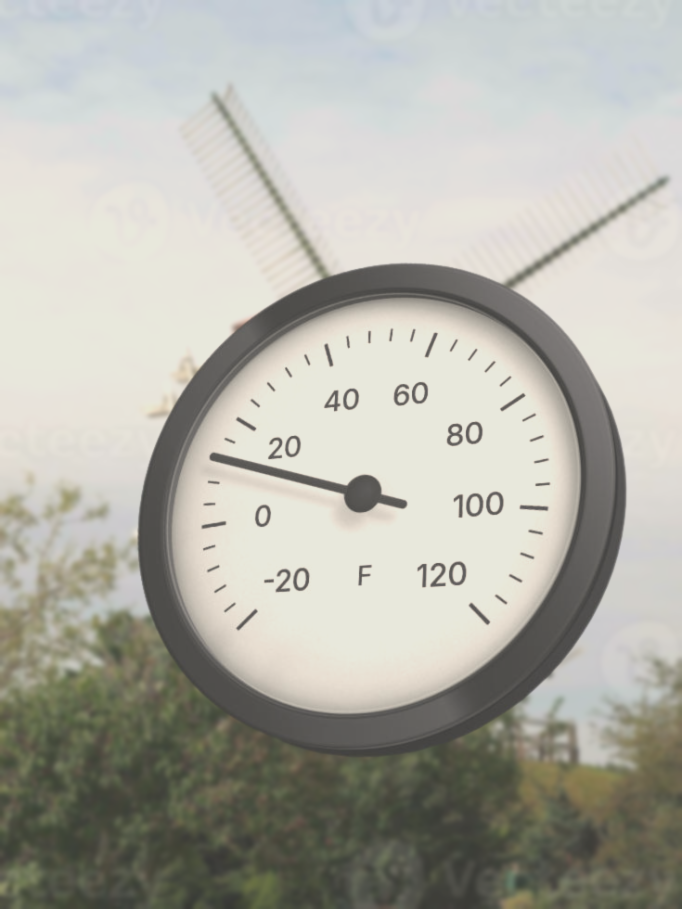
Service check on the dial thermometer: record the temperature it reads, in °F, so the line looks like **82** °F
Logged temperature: **12** °F
